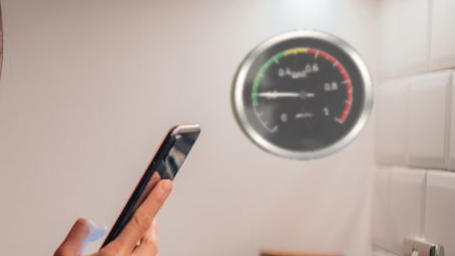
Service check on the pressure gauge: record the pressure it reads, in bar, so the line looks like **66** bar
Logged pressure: **0.2** bar
